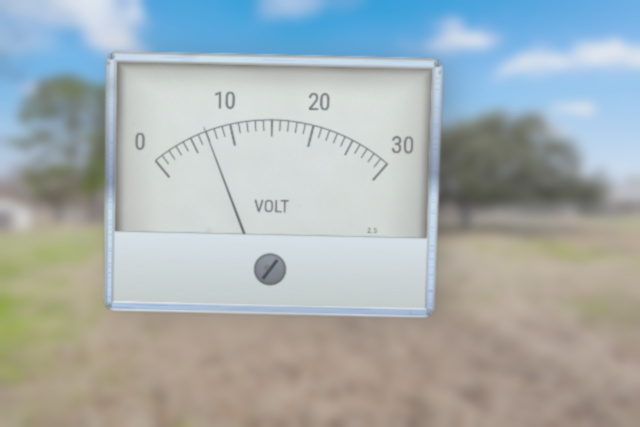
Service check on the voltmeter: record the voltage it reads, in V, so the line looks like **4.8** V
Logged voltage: **7** V
